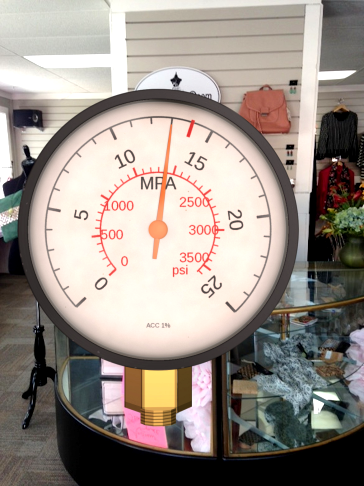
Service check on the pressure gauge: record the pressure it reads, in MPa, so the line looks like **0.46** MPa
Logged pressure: **13** MPa
